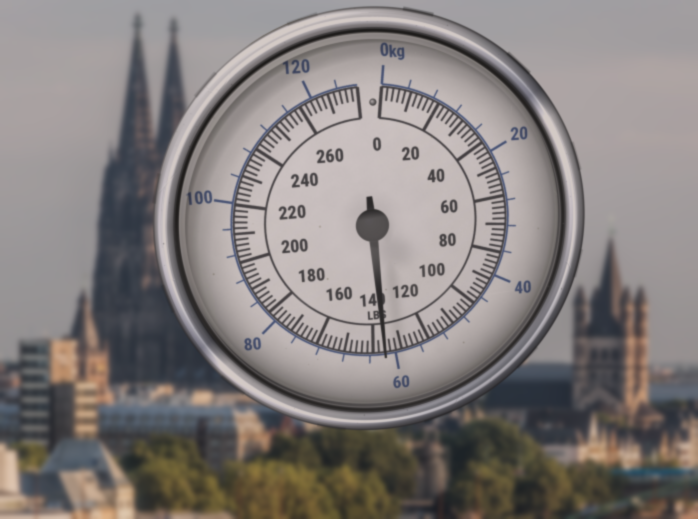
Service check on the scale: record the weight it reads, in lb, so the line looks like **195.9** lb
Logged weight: **136** lb
